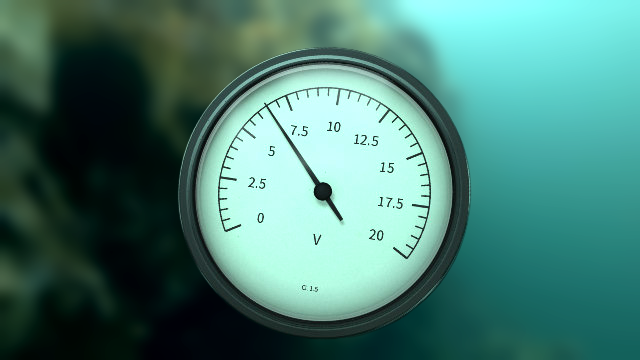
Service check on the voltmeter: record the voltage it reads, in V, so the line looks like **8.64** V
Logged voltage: **6.5** V
